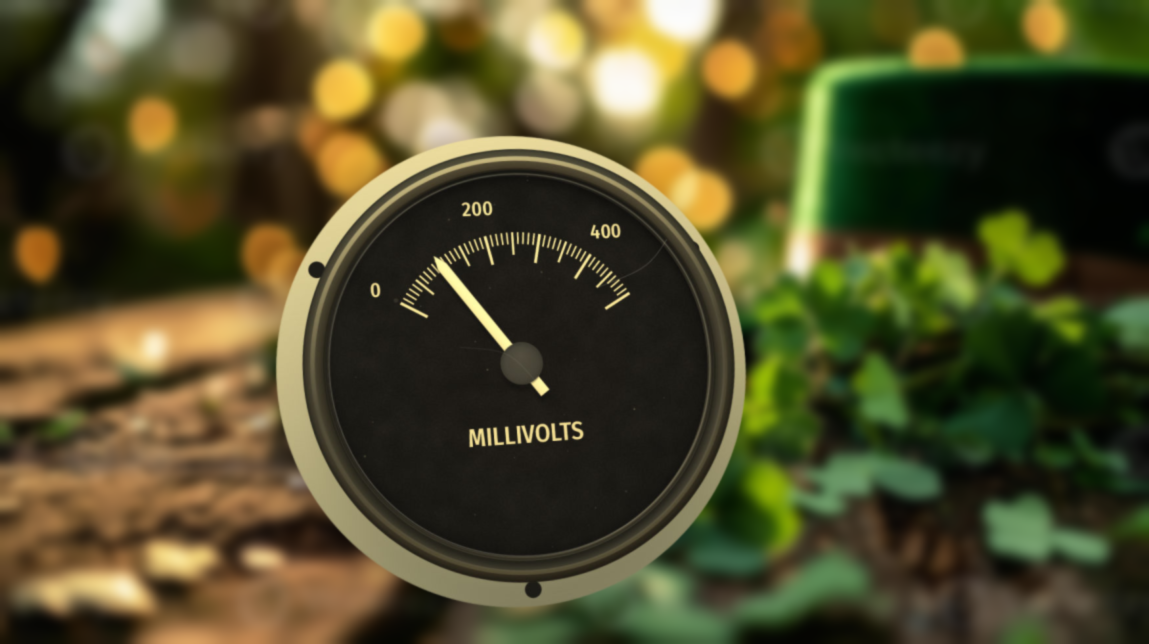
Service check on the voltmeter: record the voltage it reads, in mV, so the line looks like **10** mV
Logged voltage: **100** mV
